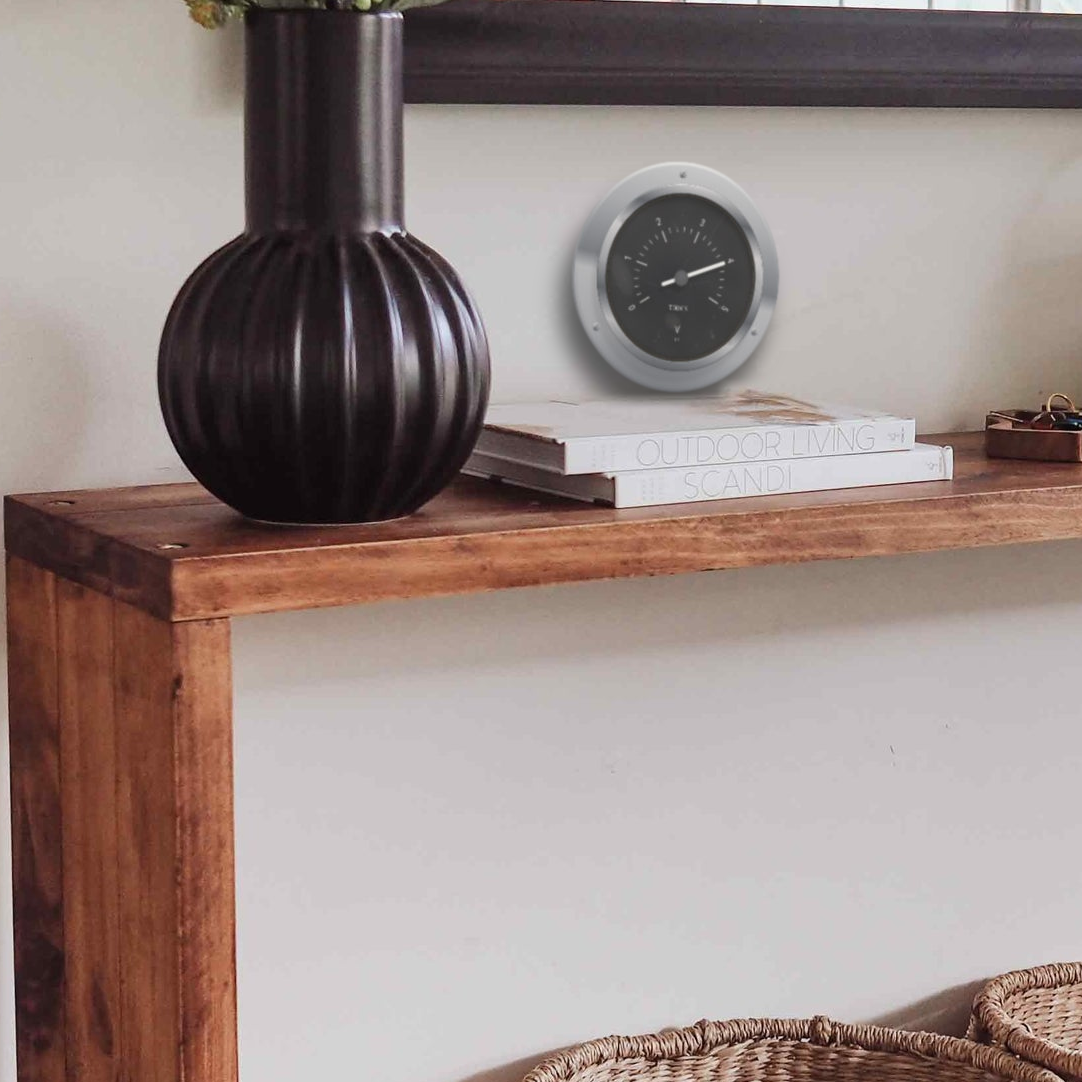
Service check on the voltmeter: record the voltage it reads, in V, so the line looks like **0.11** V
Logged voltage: **4** V
